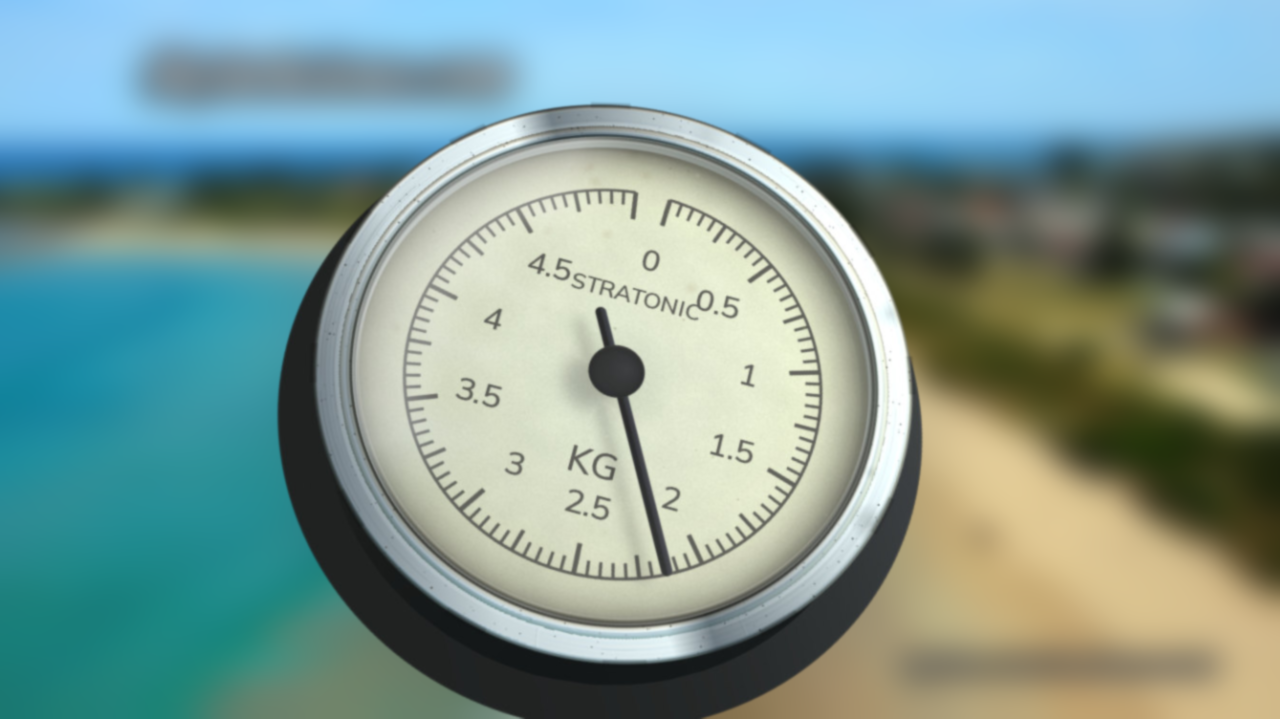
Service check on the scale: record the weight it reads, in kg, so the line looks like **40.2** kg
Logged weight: **2.15** kg
